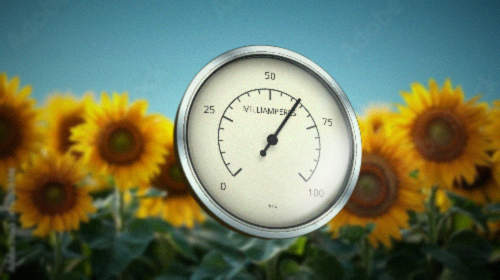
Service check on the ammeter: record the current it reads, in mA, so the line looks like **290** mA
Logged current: **62.5** mA
